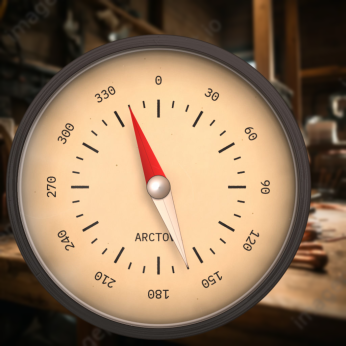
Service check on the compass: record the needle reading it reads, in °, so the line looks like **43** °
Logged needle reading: **340** °
